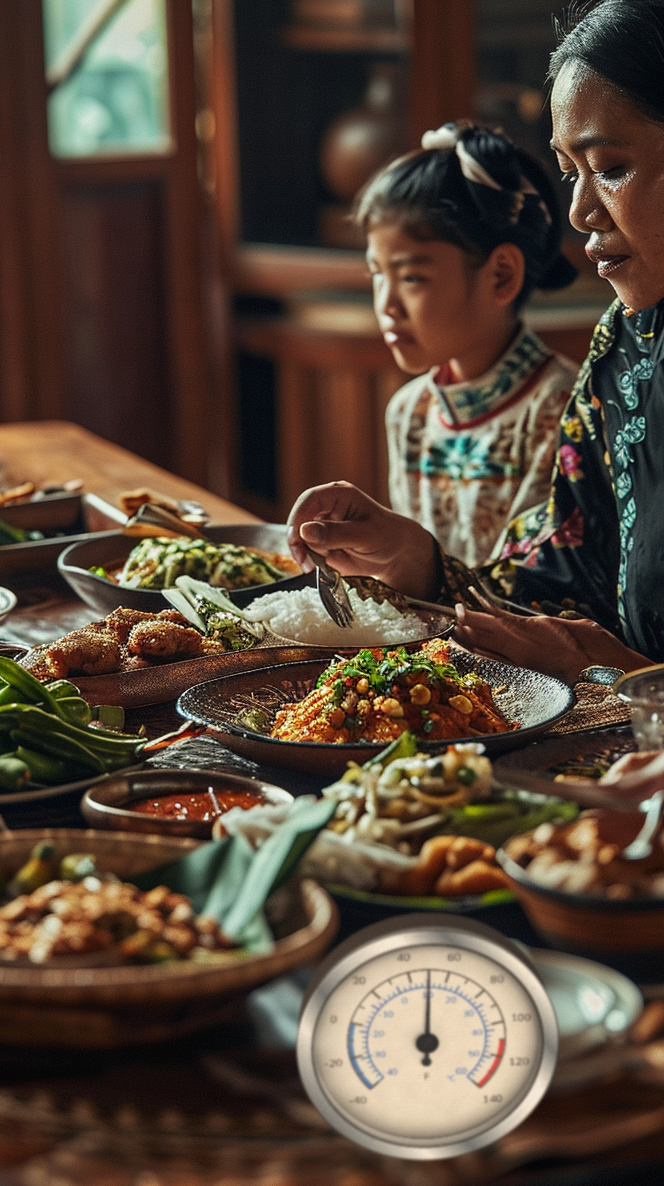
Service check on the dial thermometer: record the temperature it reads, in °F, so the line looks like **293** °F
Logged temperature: **50** °F
